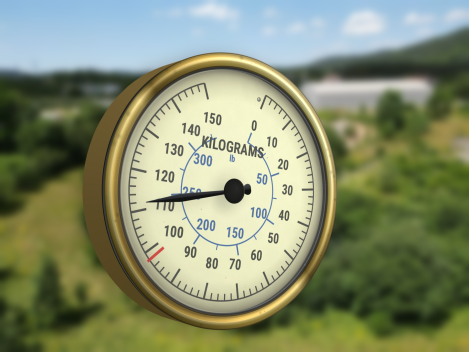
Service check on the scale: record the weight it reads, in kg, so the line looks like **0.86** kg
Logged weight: **112** kg
